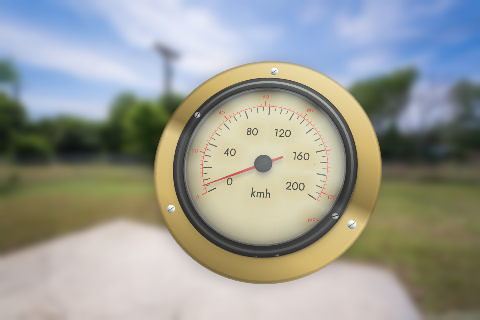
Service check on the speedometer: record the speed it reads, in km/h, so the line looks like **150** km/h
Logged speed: **5** km/h
